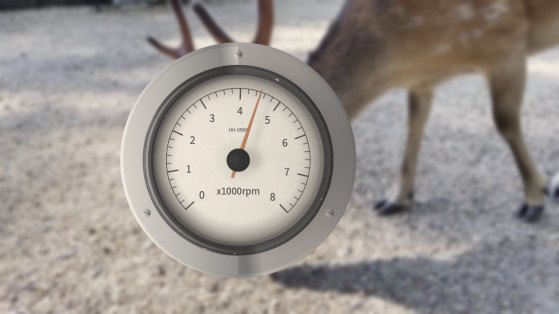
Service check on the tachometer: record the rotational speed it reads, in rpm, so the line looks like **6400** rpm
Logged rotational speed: **4500** rpm
